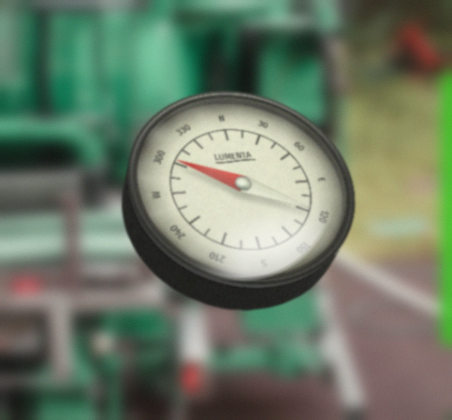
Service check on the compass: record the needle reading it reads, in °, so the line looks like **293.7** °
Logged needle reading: **300** °
